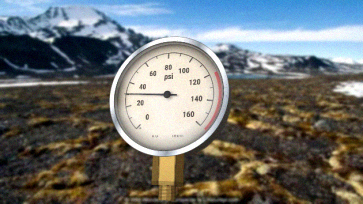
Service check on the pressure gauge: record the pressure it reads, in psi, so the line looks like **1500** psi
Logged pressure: **30** psi
